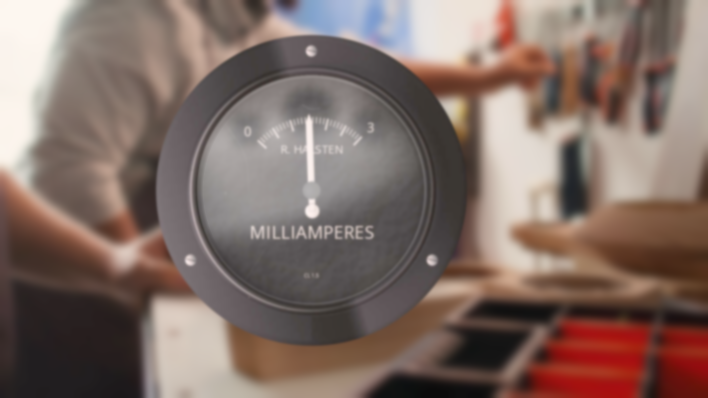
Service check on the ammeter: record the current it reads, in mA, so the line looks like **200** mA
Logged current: **1.5** mA
